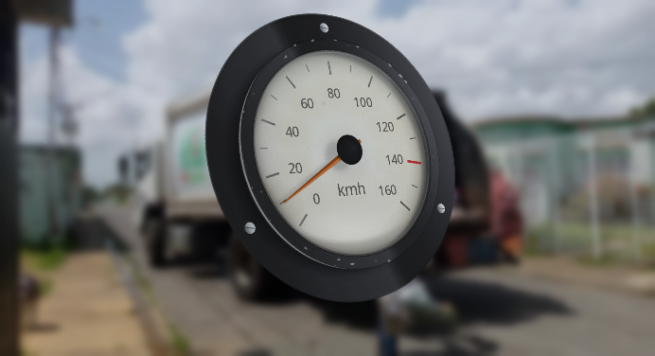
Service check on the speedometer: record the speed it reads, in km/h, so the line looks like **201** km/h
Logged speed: **10** km/h
